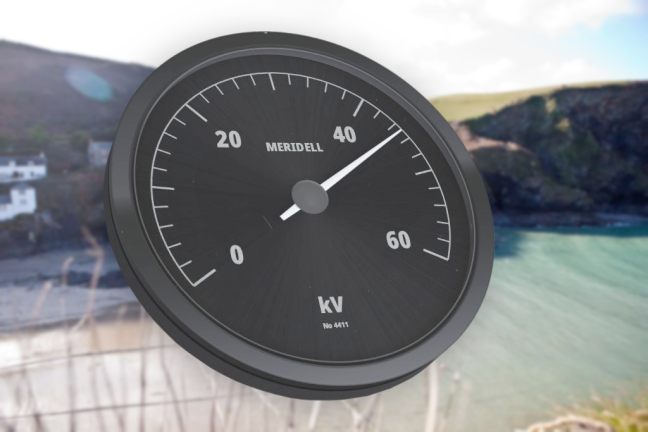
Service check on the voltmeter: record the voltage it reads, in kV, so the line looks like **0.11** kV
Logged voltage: **45** kV
